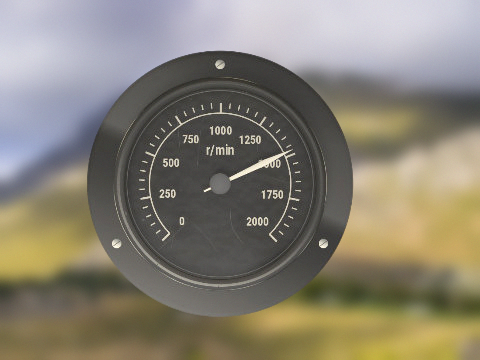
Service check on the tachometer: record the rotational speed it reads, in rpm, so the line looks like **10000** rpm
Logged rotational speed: **1475** rpm
